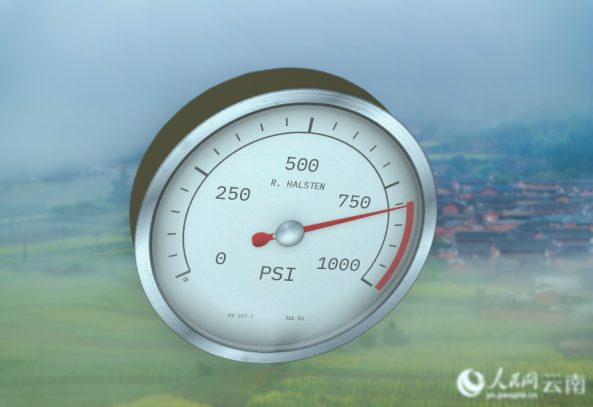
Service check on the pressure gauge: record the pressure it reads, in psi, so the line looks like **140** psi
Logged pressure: **800** psi
